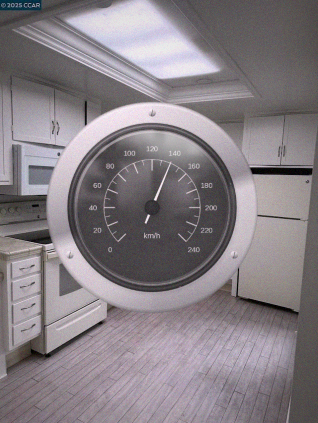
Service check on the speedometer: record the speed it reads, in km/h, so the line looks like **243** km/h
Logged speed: **140** km/h
